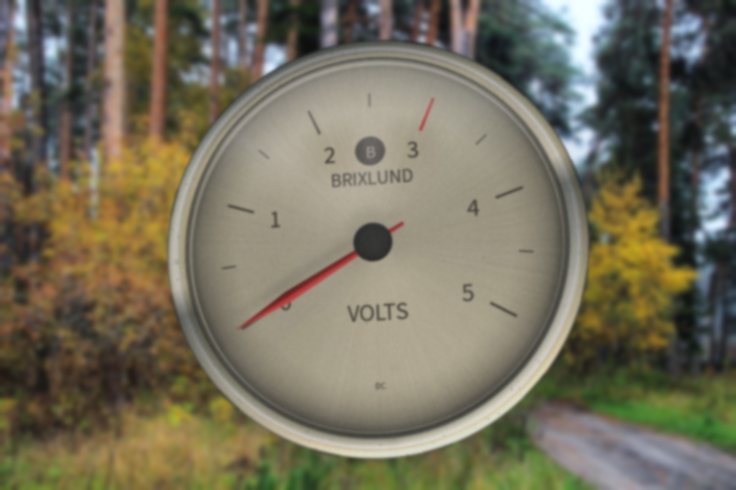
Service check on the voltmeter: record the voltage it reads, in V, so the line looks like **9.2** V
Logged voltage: **0** V
